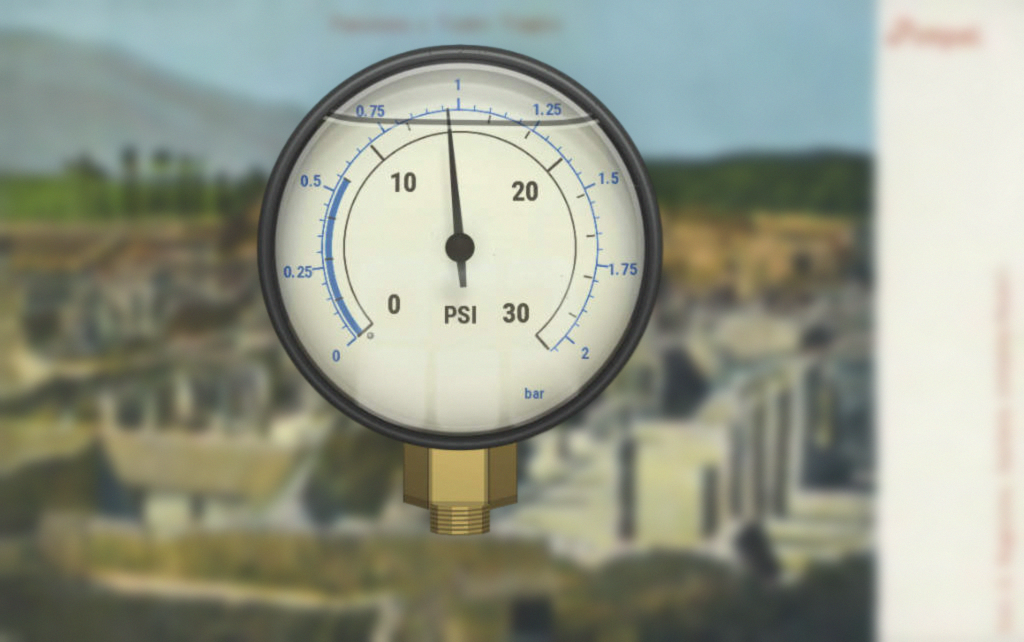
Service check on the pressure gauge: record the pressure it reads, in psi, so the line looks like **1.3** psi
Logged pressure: **14** psi
